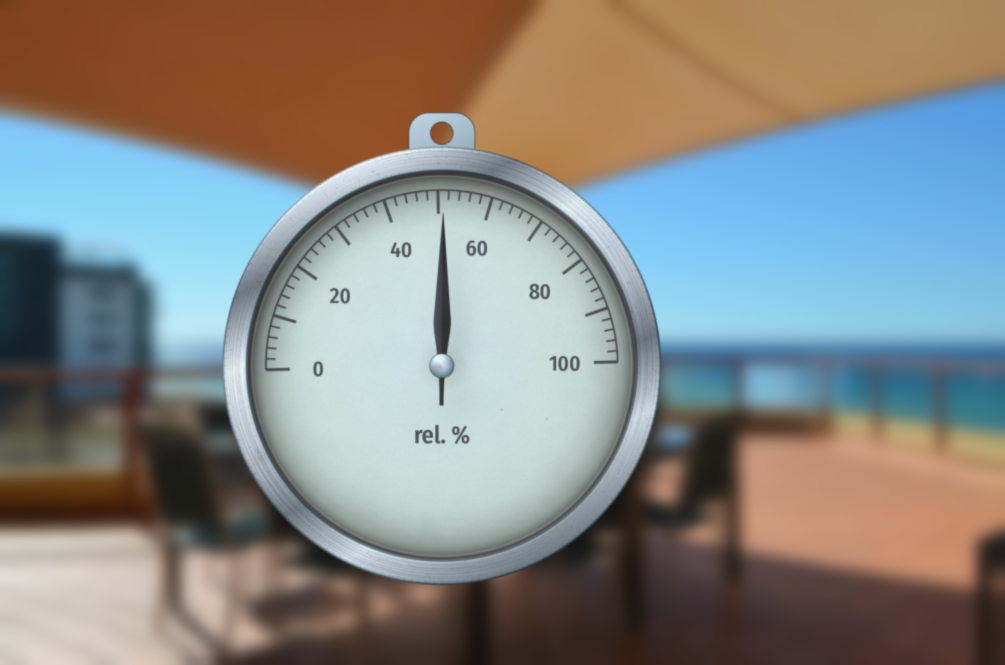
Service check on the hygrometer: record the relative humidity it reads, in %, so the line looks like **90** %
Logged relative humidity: **51** %
